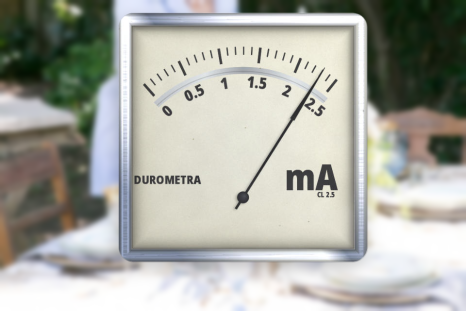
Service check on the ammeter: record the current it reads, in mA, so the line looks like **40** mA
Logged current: **2.3** mA
